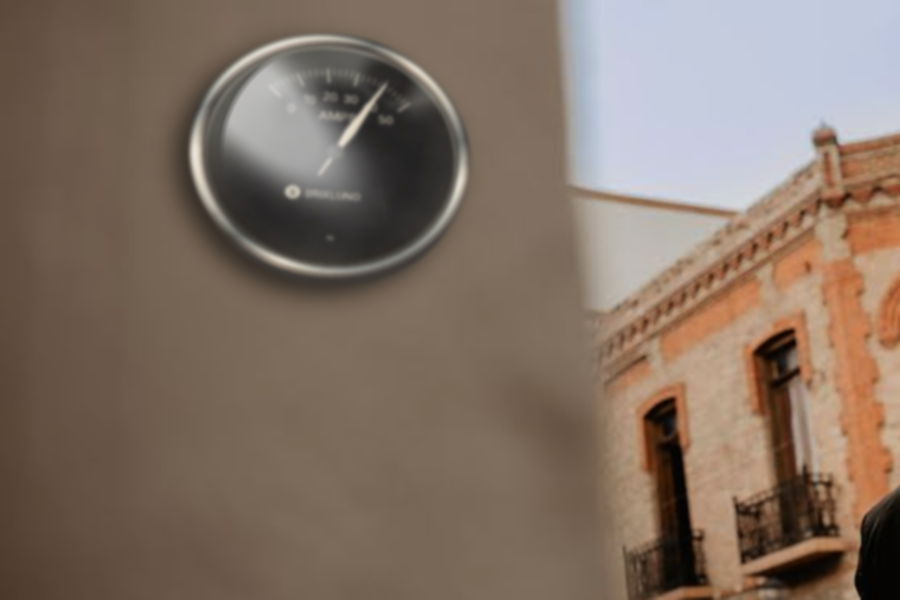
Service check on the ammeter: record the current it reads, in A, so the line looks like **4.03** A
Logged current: **40** A
